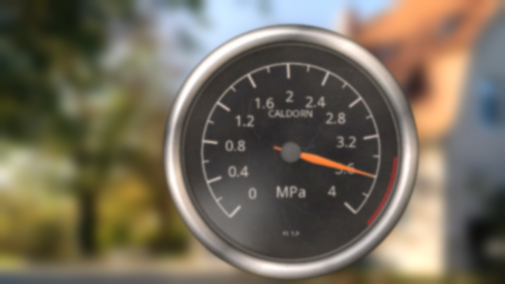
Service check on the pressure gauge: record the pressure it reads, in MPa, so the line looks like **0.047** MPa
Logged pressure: **3.6** MPa
